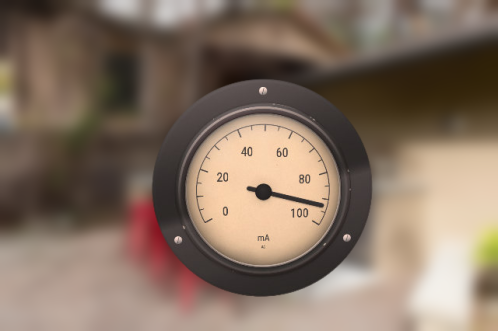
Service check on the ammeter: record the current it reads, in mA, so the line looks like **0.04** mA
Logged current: **92.5** mA
